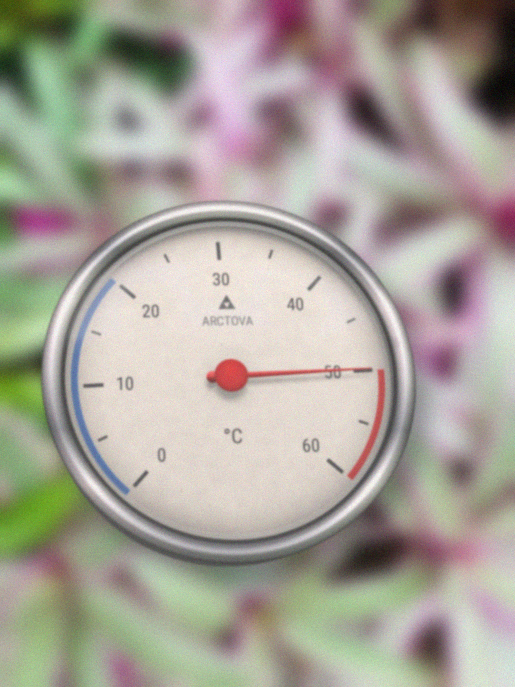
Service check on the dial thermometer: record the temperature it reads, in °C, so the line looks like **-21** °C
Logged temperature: **50** °C
